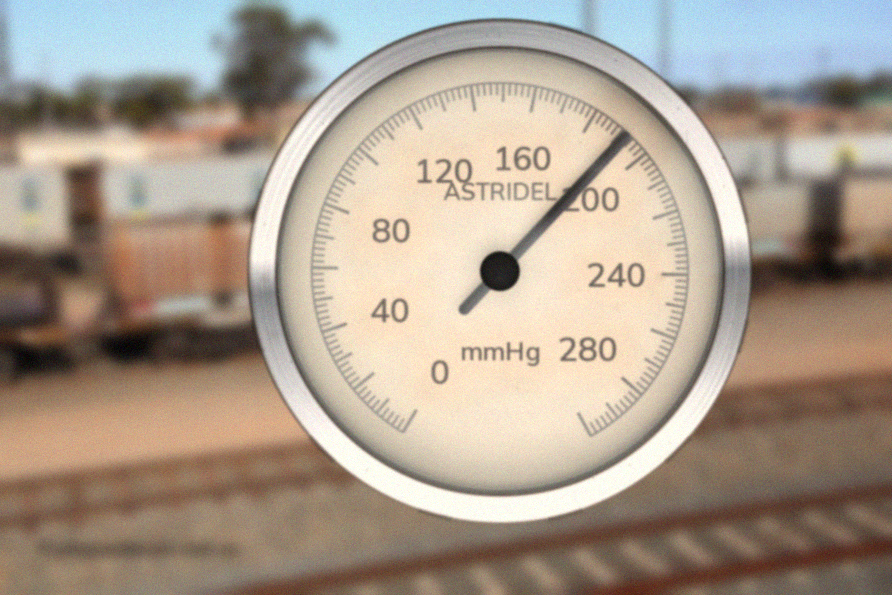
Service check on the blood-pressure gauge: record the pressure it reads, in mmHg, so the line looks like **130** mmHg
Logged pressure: **192** mmHg
